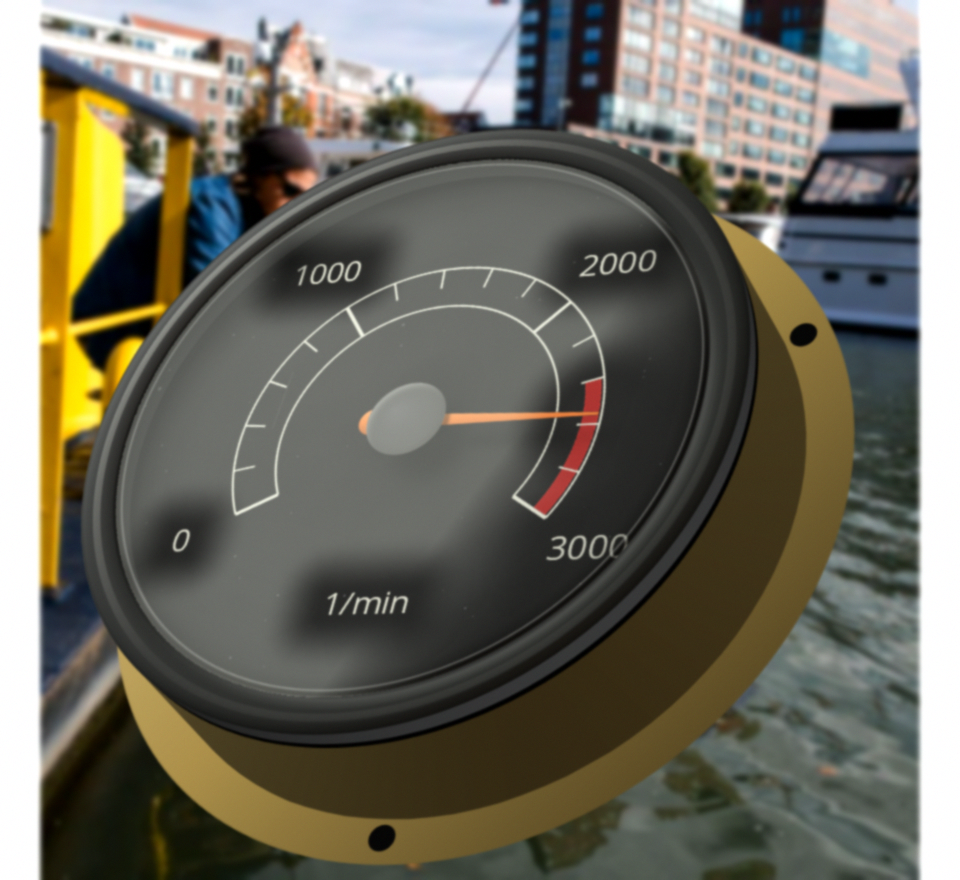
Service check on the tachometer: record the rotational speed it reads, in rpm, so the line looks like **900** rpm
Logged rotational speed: **2600** rpm
